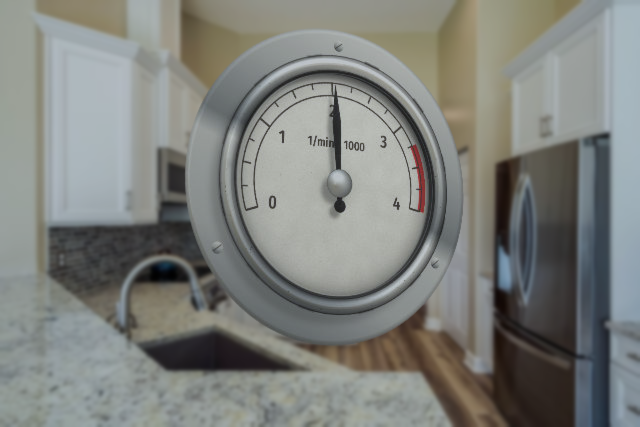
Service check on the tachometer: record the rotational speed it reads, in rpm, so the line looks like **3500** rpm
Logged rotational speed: **2000** rpm
